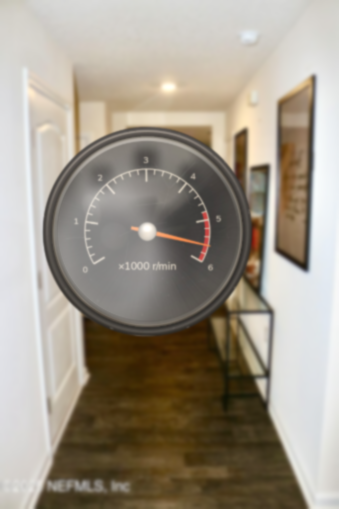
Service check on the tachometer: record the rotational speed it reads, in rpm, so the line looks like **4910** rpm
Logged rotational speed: **5600** rpm
